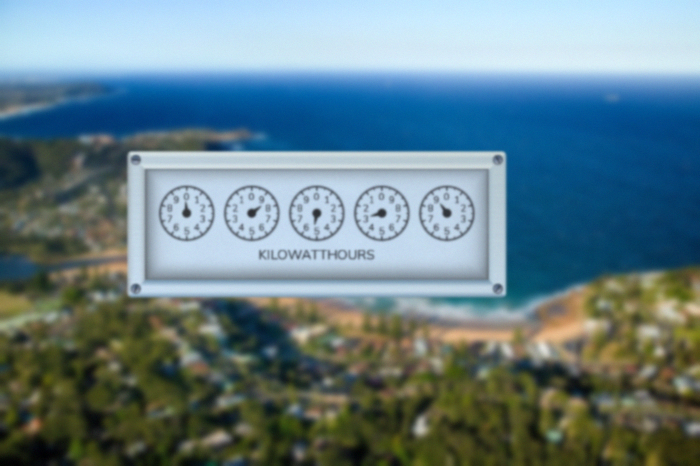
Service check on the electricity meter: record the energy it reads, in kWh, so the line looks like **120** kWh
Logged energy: **98529** kWh
